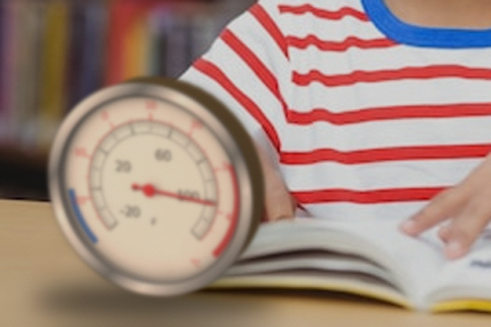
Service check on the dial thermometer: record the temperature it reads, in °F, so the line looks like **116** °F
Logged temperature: **100** °F
